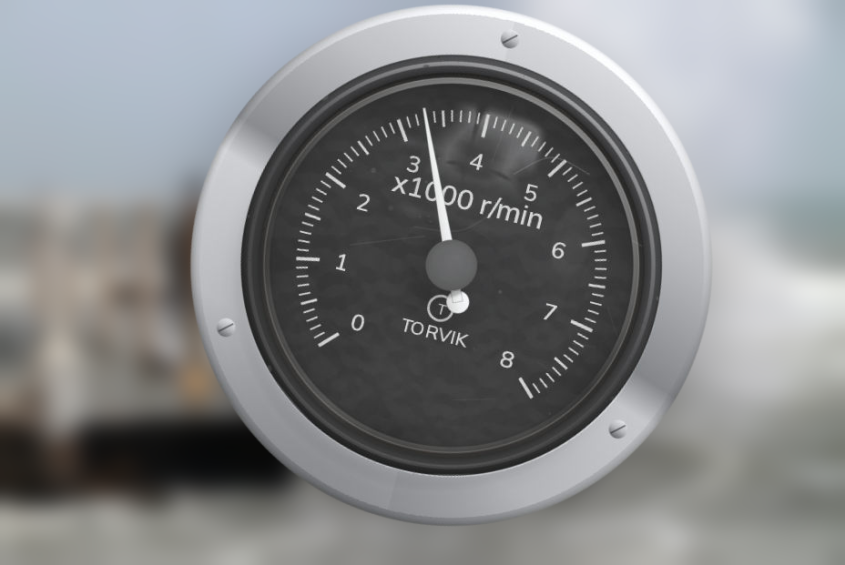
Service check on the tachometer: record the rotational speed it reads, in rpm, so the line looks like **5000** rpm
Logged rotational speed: **3300** rpm
